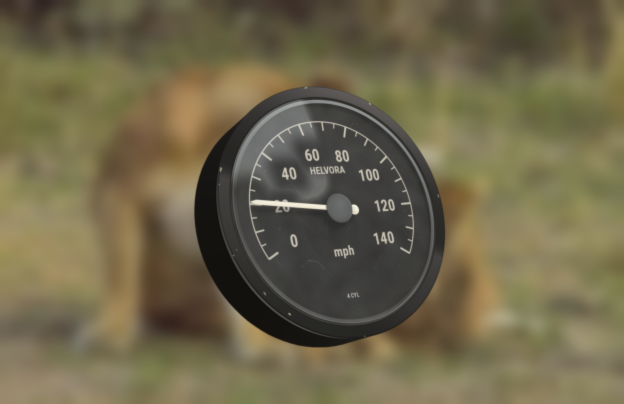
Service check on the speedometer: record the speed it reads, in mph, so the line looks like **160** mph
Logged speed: **20** mph
